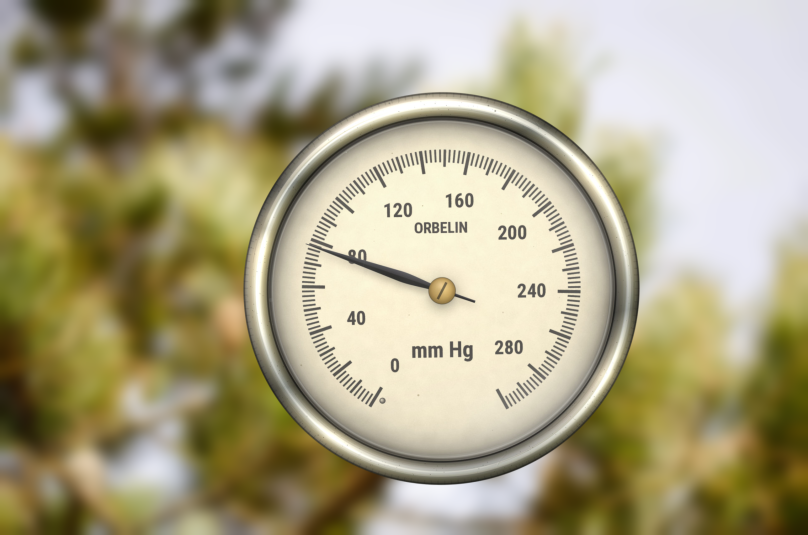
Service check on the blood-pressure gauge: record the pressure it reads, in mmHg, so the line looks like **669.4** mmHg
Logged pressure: **78** mmHg
